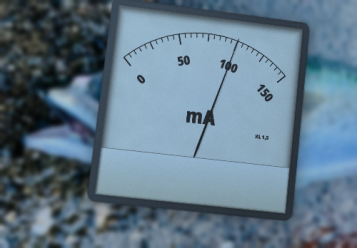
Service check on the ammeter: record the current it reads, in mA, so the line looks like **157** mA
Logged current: **100** mA
